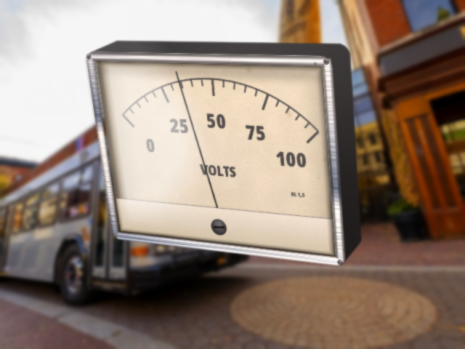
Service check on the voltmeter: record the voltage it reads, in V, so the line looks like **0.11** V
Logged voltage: **35** V
